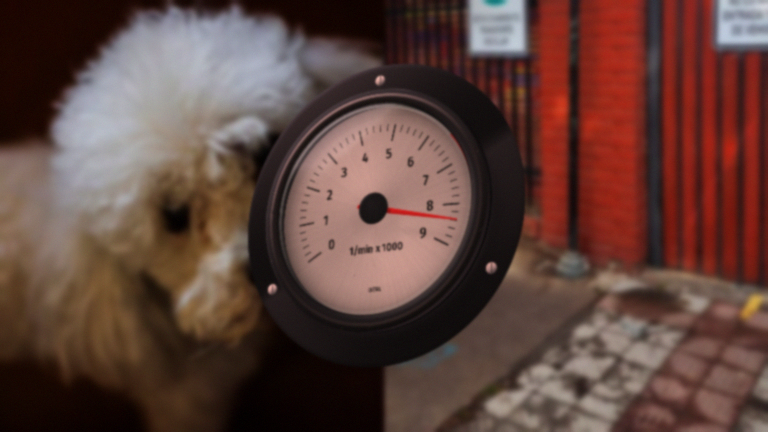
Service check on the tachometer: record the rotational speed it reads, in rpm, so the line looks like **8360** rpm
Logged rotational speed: **8400** rpm
